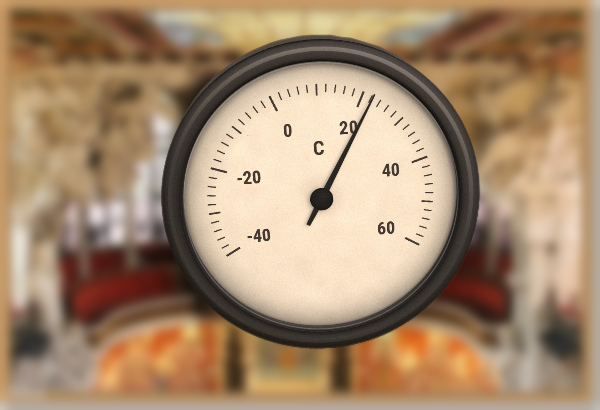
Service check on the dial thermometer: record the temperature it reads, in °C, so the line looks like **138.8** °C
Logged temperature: **22** °C
